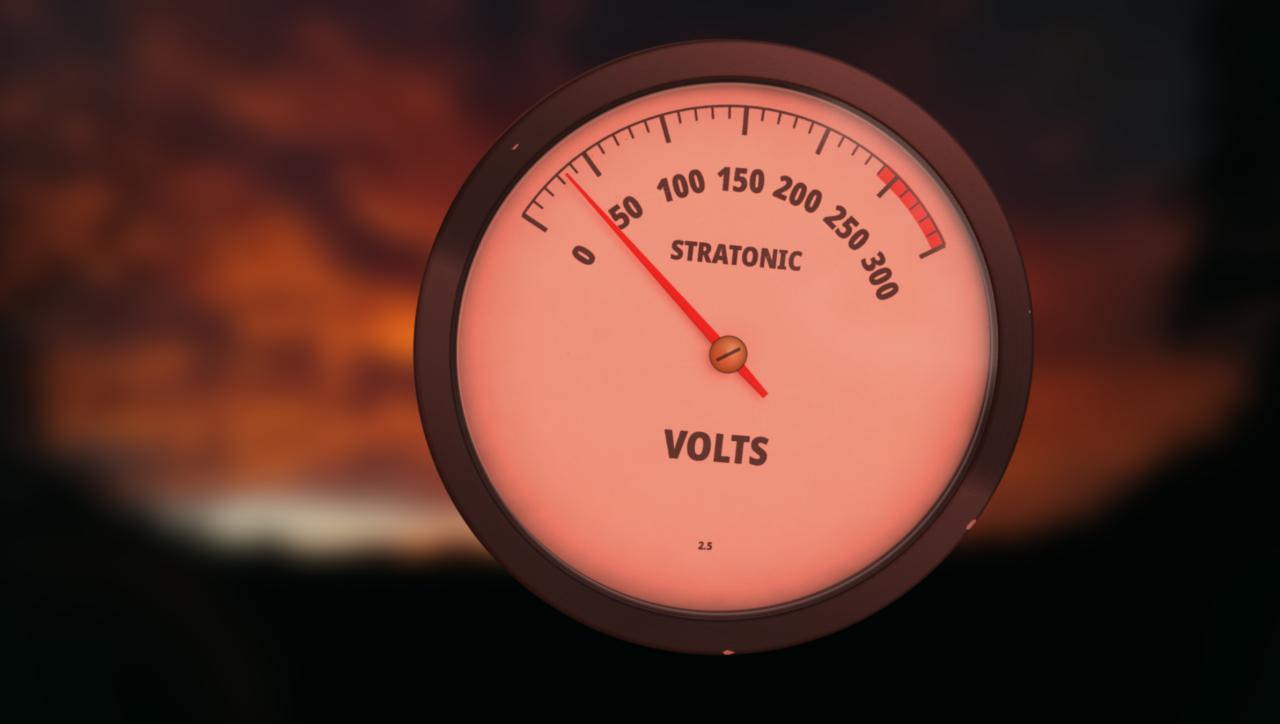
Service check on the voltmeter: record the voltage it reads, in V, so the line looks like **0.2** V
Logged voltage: **35** V
